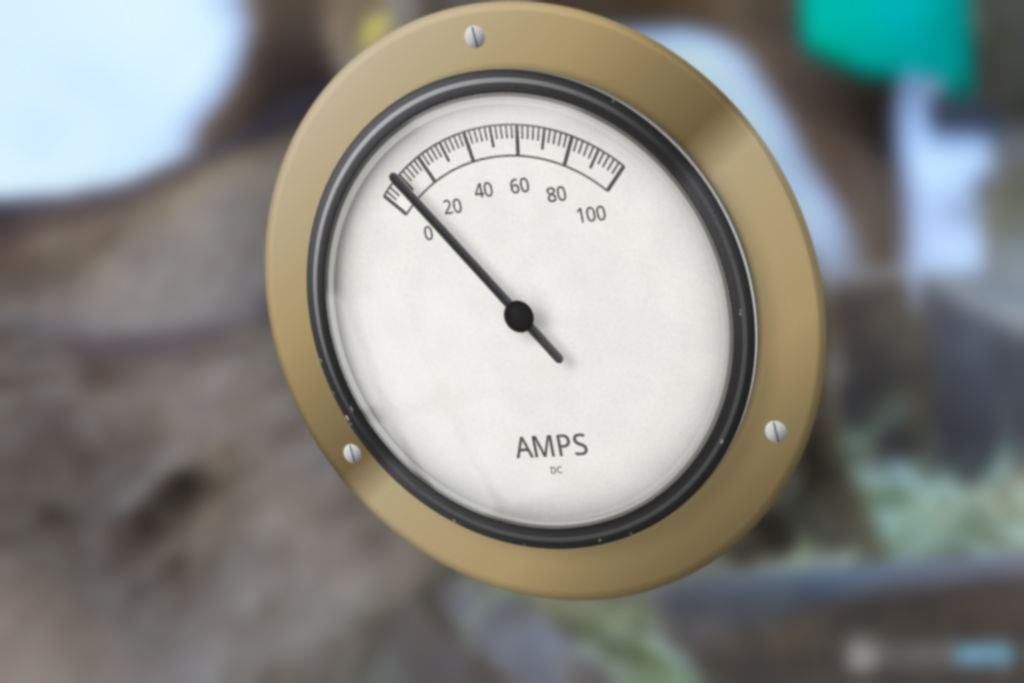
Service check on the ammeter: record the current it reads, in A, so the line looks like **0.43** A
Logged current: **10** A
